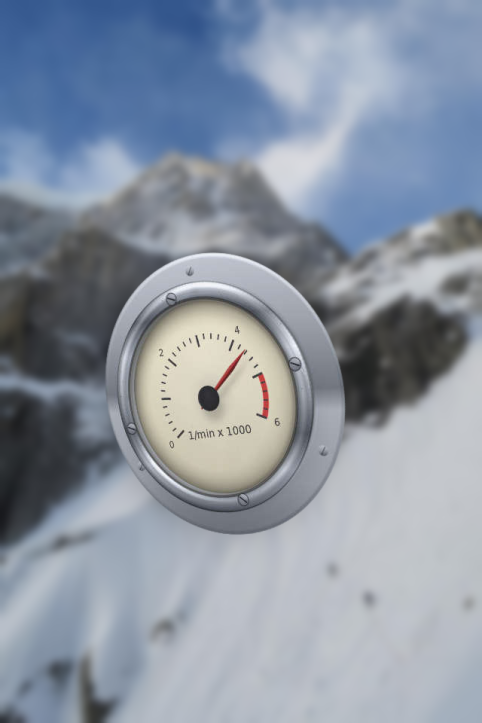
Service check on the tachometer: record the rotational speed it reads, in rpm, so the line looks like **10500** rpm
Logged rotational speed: **4400** rpm
